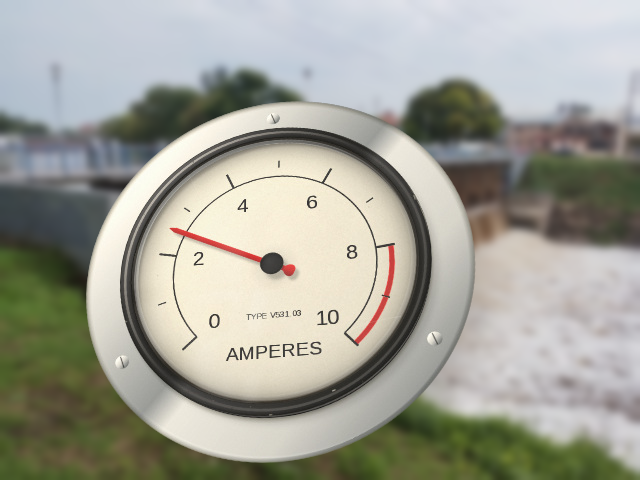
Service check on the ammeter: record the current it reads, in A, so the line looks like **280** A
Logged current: **2.5** A
